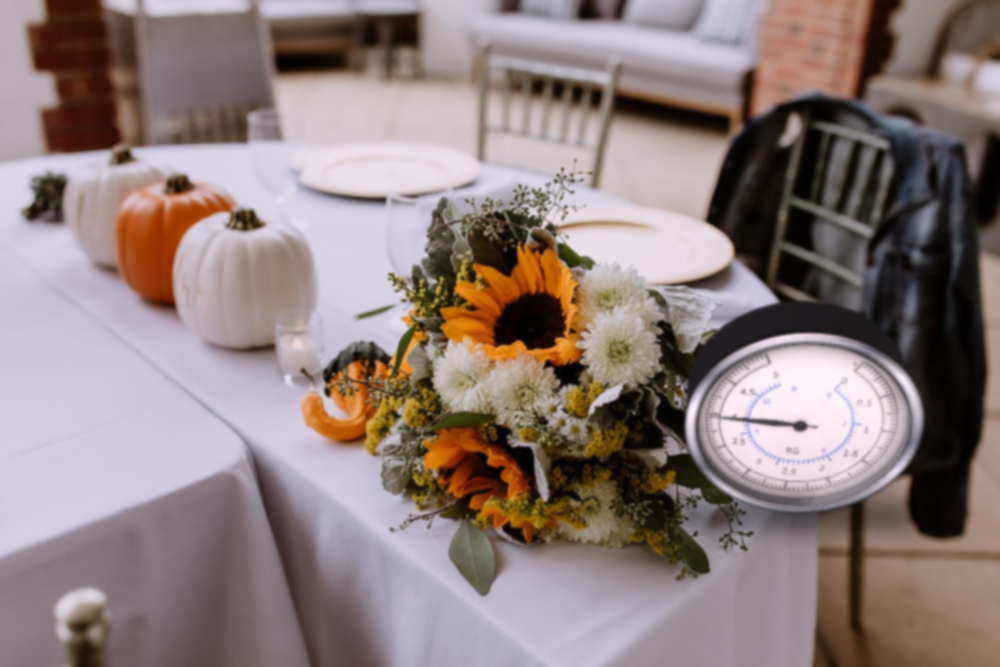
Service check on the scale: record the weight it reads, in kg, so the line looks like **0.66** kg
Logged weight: **4** kg
